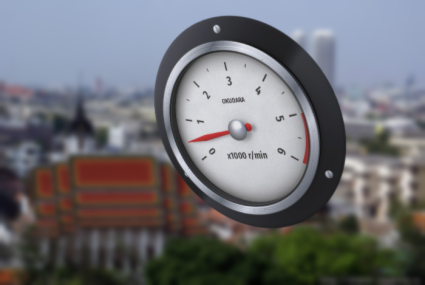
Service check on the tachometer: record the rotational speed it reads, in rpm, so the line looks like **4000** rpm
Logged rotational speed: **500** rpm
